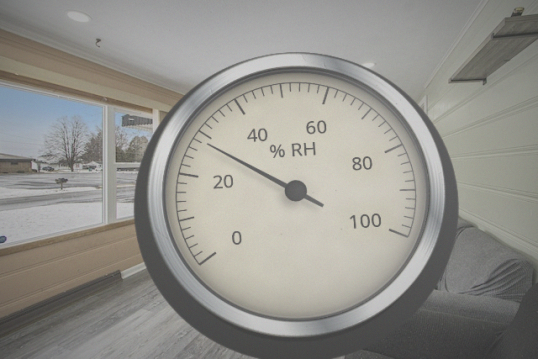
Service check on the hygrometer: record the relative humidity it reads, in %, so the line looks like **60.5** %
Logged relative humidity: **28** %
